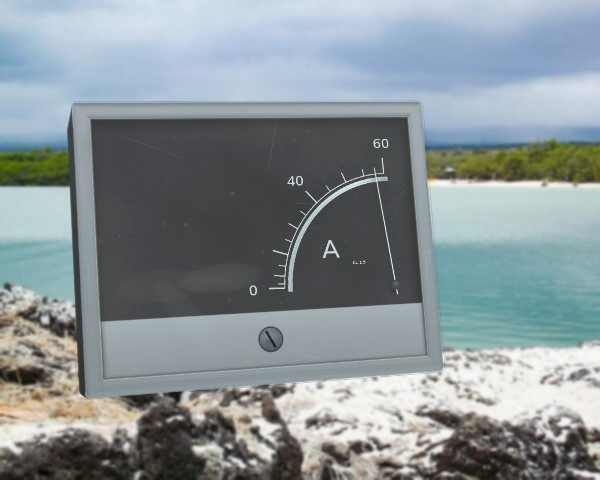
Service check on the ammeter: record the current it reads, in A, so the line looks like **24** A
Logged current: **57.5** A
